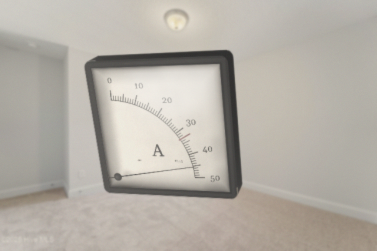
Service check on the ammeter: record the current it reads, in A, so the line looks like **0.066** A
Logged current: **45** A
